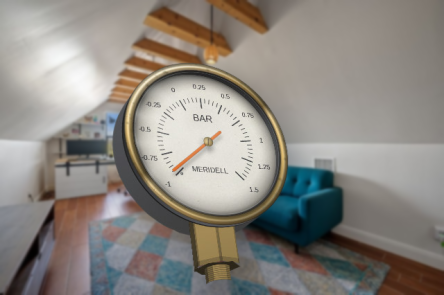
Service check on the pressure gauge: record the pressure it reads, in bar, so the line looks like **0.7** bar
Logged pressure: **-0.95** bar
